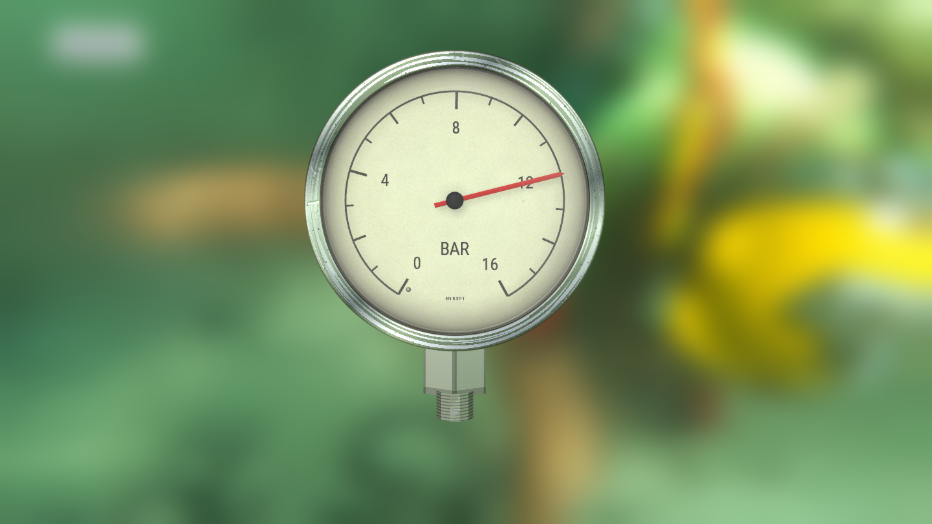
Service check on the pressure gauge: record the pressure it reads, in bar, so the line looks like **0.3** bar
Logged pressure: **12** bar
